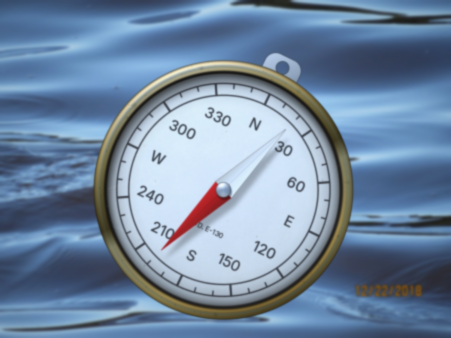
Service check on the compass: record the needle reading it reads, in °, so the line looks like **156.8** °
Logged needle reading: **200** °
